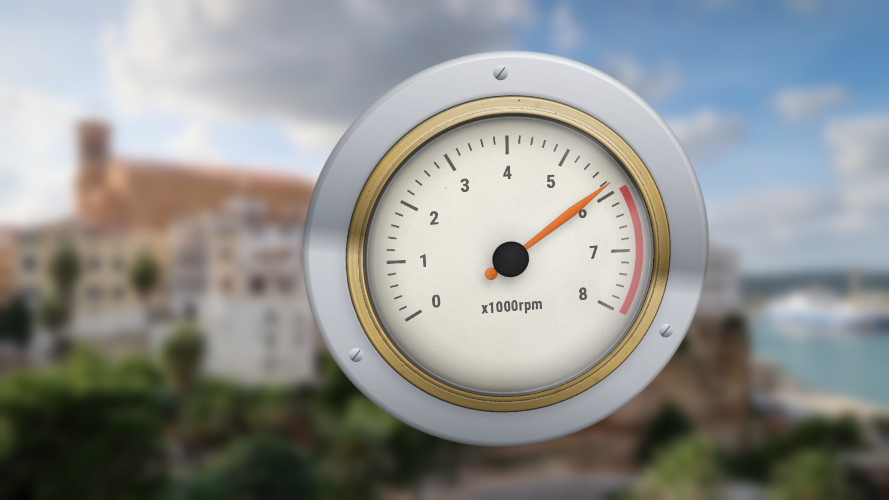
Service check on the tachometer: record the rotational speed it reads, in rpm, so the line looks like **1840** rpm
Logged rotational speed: **5800** rpm
